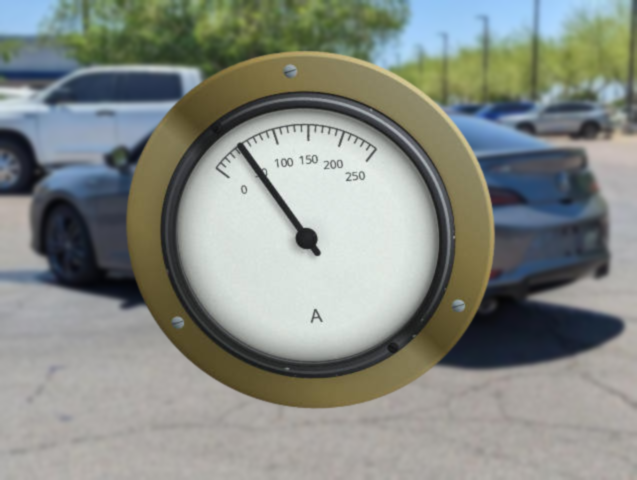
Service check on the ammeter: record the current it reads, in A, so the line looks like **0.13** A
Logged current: **50** A
